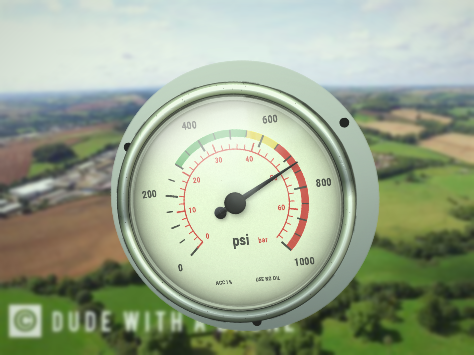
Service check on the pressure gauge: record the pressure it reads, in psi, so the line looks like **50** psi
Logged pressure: **725** psi
